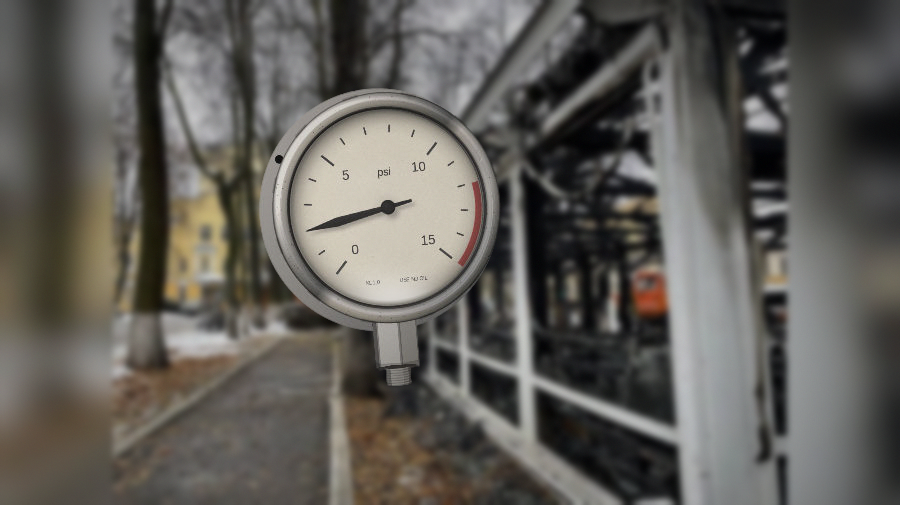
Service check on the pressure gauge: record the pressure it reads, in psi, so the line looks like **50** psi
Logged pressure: **2** psi
